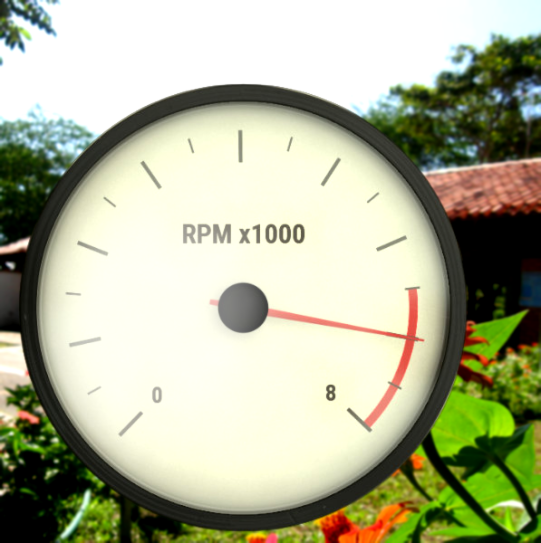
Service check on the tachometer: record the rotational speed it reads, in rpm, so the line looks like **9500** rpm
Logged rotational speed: **7000** rpm
